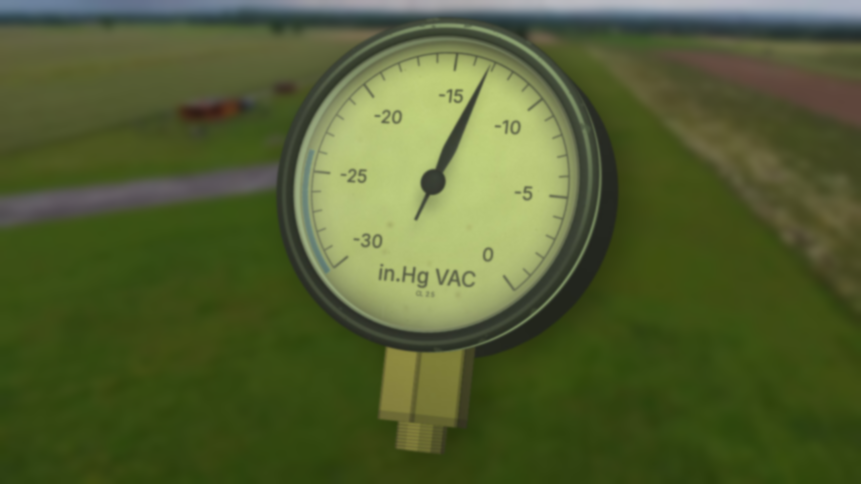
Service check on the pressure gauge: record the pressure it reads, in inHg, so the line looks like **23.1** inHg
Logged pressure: **-13** inHg
